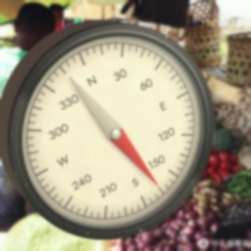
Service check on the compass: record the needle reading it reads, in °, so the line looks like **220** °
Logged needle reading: **165** °
